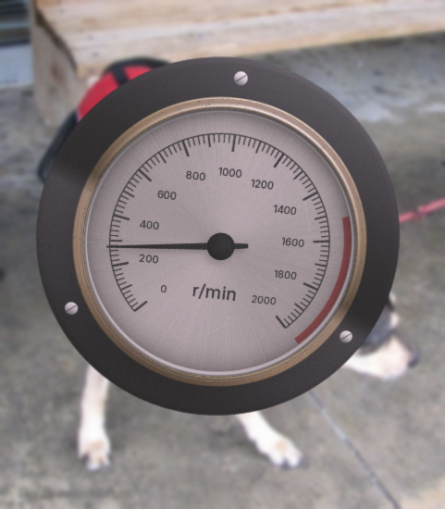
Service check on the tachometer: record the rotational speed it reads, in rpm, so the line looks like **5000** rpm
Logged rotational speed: **280** rpm
